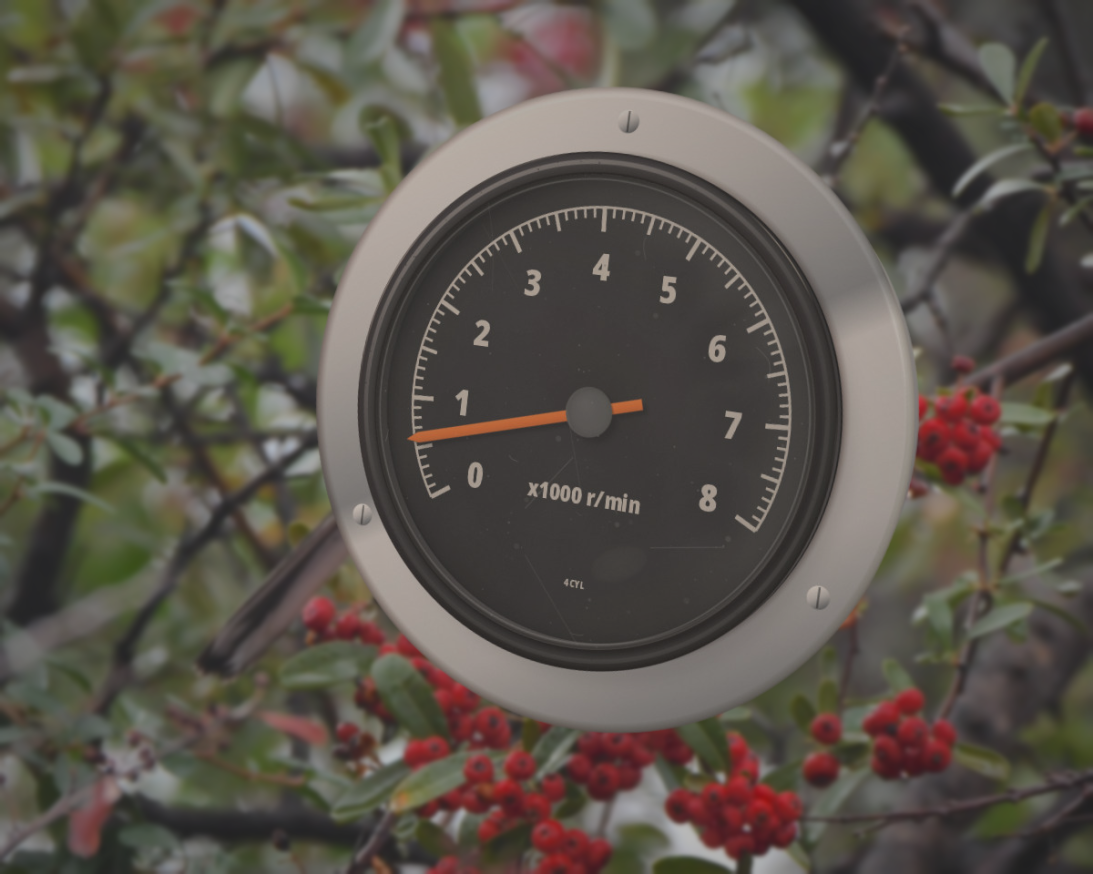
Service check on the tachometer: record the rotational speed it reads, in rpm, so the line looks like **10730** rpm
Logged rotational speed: **600** rpm
